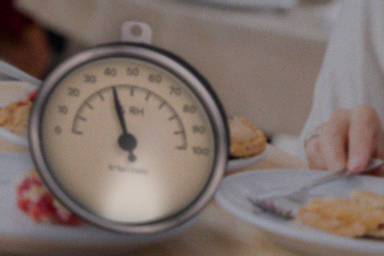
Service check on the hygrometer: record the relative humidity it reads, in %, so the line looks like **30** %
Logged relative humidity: **40** %
